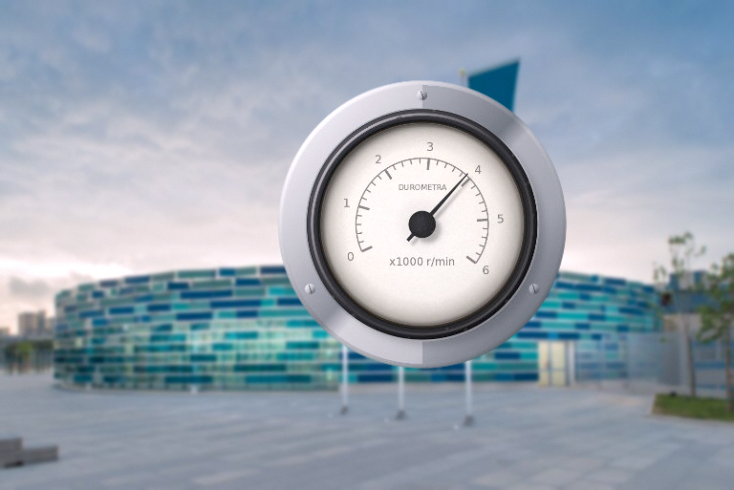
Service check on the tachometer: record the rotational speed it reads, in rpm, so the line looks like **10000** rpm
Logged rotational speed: **3900** rpm
